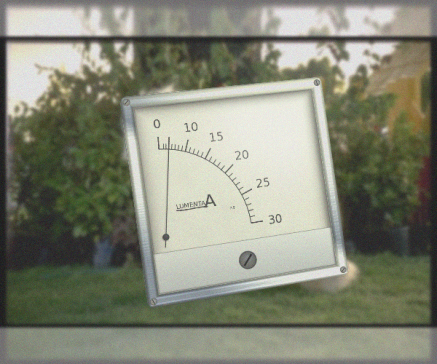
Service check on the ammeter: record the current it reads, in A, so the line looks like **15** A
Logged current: **5** A
